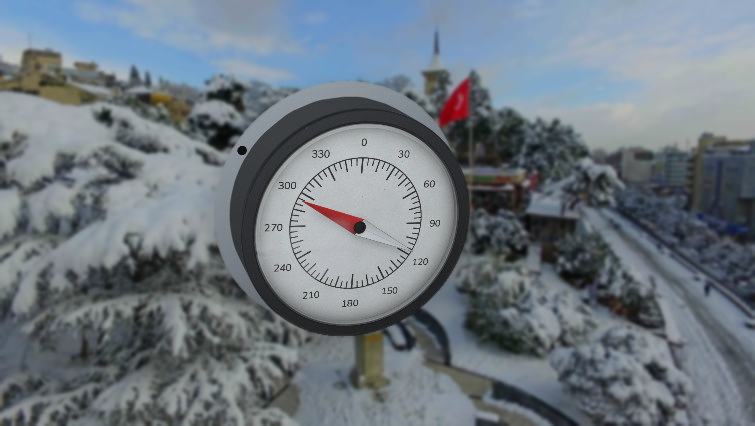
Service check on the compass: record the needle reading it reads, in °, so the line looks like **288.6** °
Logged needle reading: **295** °
